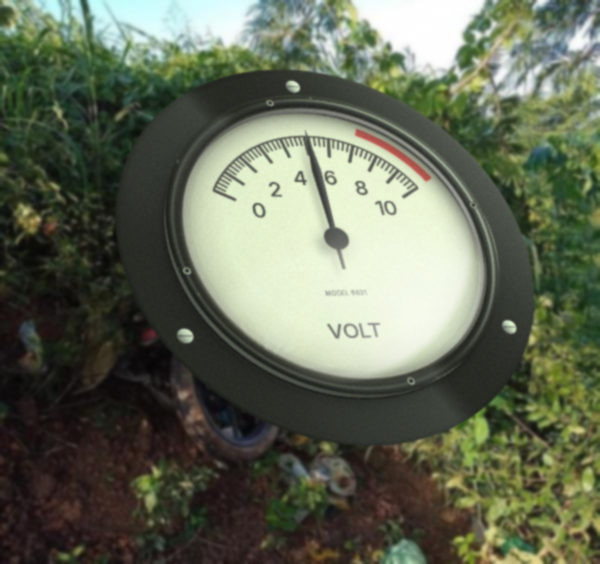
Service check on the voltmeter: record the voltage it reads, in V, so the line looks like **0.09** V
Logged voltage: **5** V
